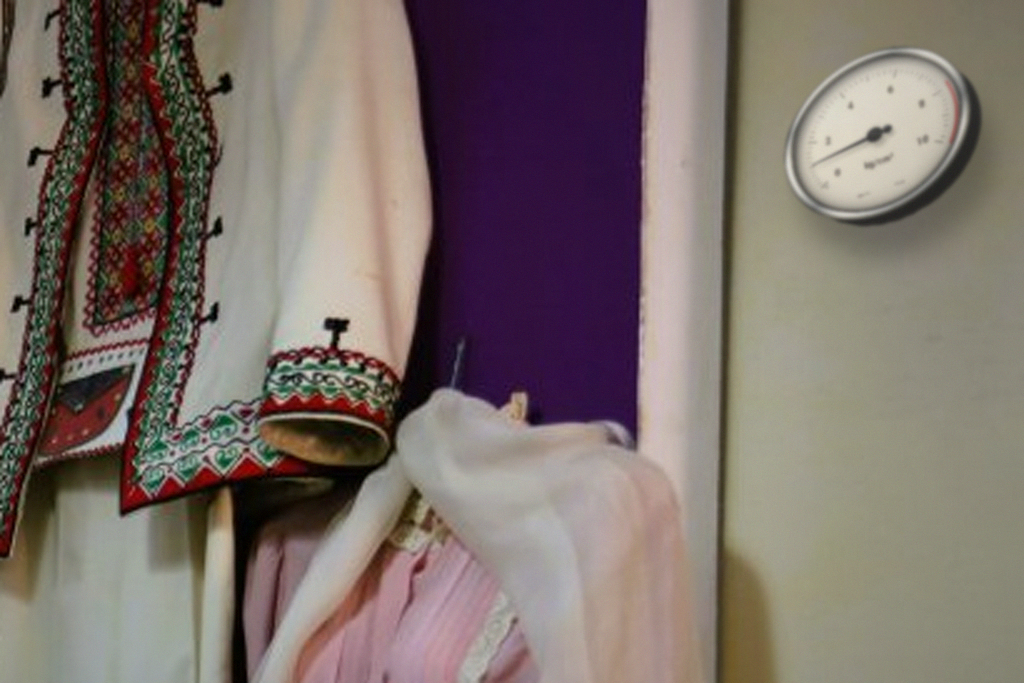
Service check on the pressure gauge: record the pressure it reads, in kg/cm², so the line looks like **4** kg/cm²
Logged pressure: **1** kg/cm²
